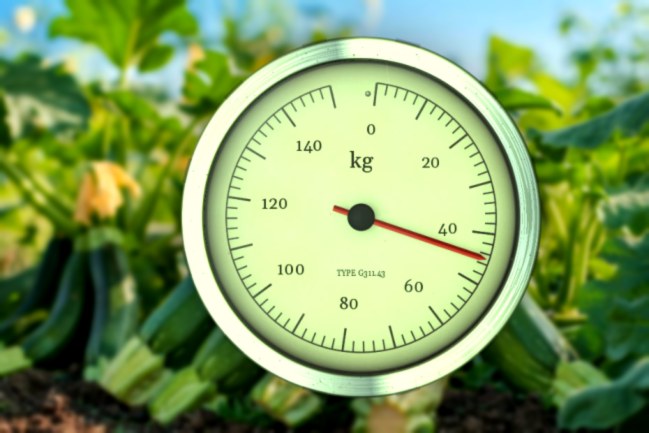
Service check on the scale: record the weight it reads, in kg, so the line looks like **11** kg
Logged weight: **45** kg
